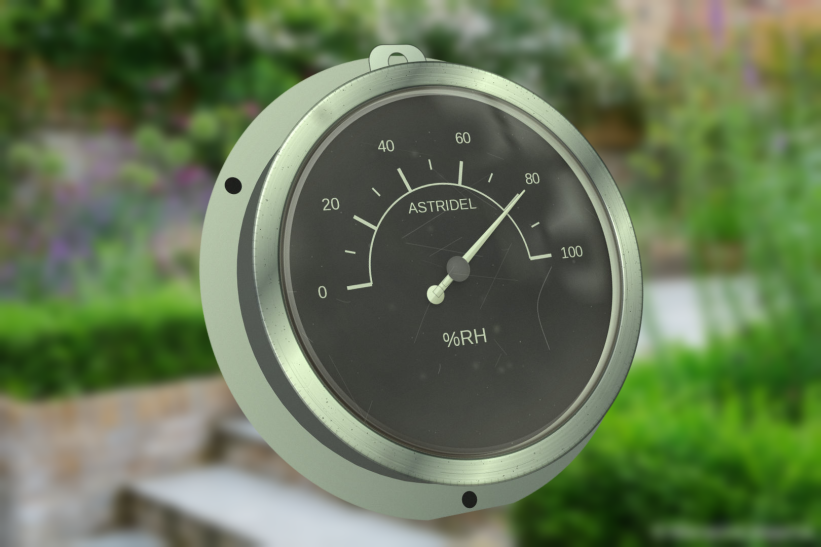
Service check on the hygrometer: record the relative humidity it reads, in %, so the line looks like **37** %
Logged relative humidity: **80** %
